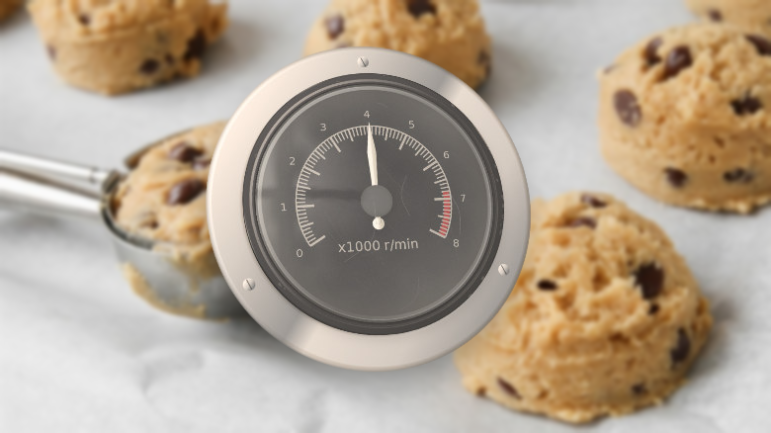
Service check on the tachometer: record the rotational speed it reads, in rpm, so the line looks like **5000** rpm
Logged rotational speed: **4000** rpm
